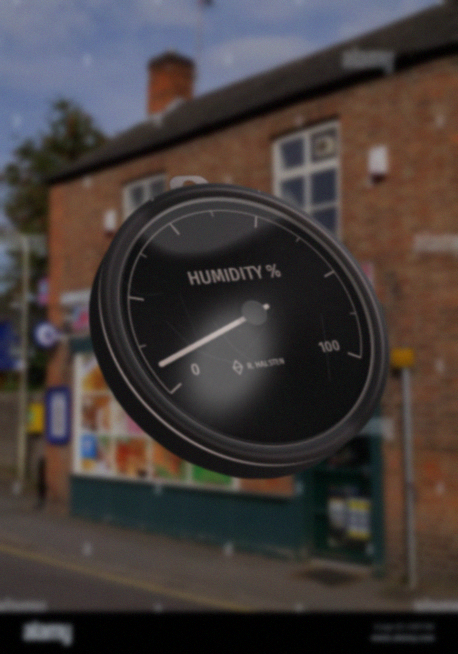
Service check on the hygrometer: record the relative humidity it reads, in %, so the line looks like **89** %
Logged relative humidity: **5** %
